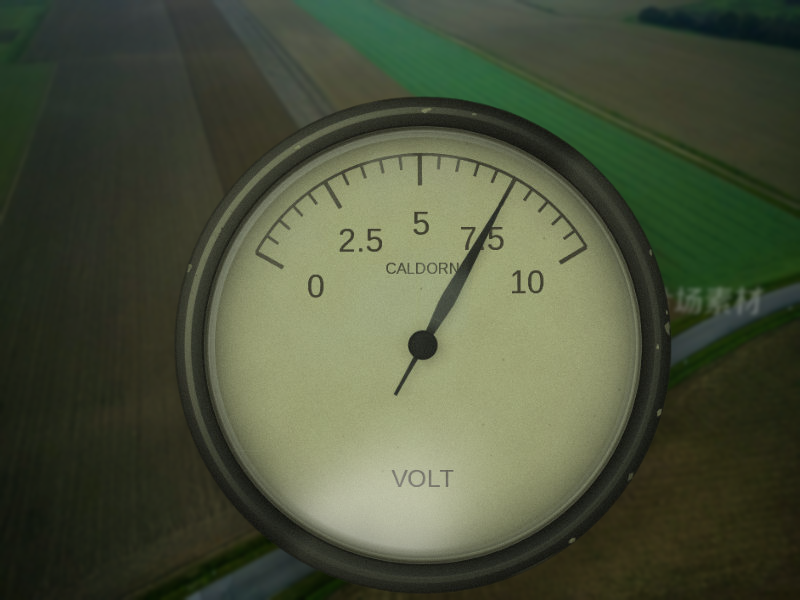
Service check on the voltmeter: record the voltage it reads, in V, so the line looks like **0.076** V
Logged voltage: **7.5** V
